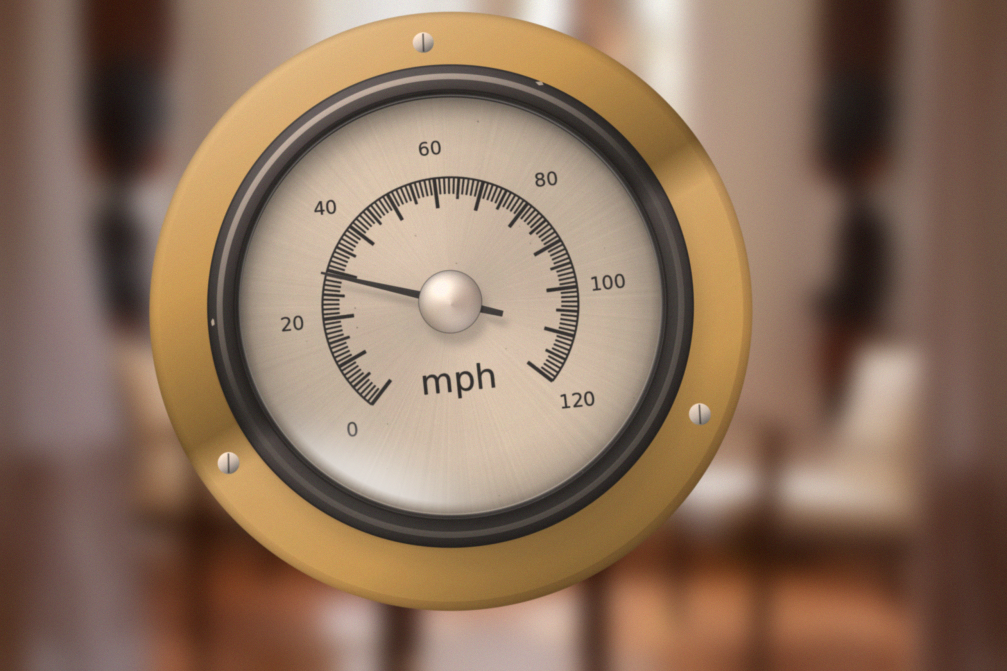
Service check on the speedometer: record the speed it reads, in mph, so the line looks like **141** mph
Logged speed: **29** mph
